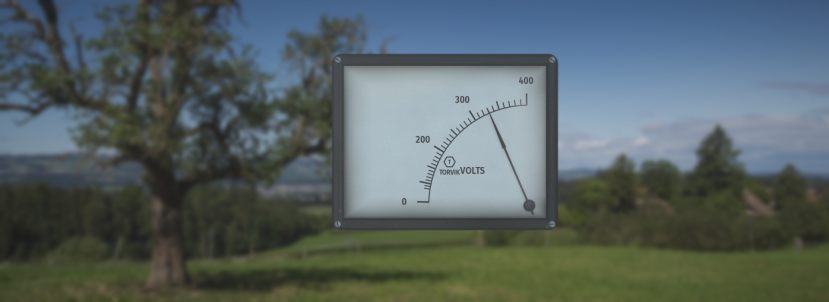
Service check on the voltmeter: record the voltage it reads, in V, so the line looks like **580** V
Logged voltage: **330** V
